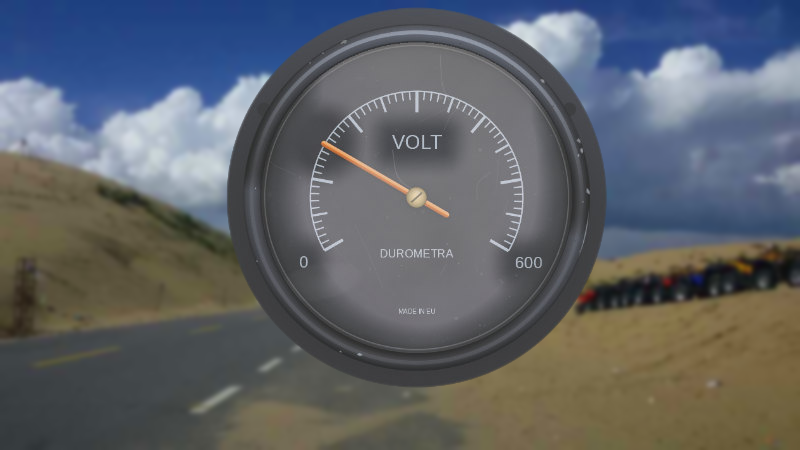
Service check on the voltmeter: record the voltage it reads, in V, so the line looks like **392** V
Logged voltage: **150** V
